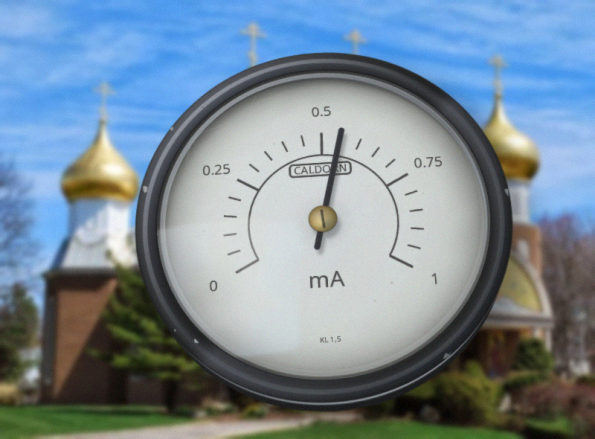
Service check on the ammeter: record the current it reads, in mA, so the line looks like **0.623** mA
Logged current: **0.55** mA
